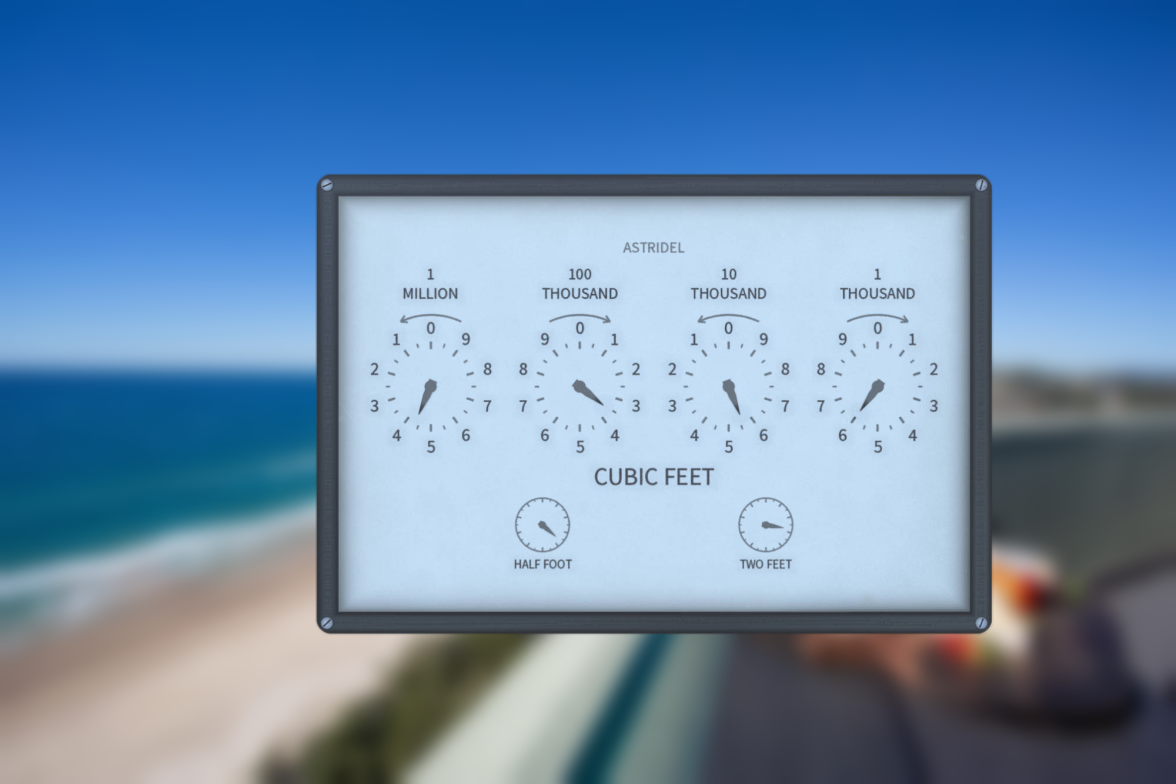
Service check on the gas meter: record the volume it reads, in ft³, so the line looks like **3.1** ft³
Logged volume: **435600** ft³
